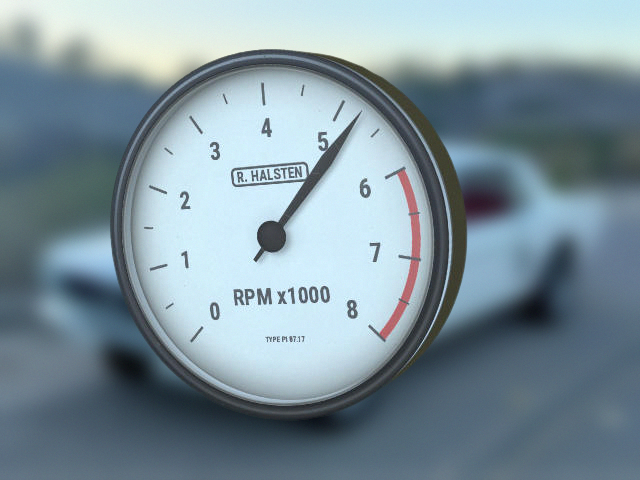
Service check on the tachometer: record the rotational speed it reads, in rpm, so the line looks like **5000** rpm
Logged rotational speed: **5250** rpm
